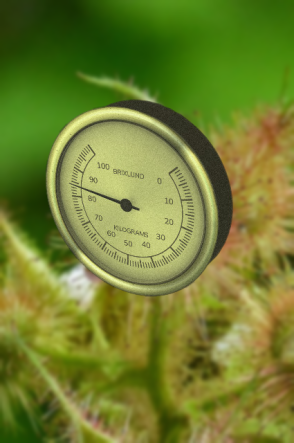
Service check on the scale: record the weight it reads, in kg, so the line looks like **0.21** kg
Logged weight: **85** kg
